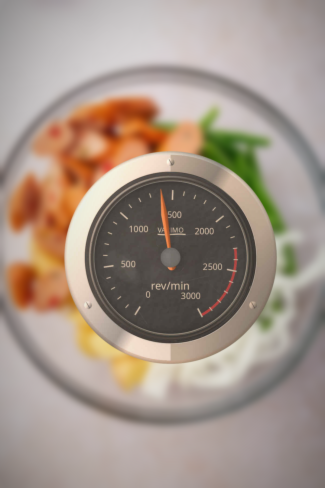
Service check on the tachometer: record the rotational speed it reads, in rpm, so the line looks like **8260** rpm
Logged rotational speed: **1400** rpm
